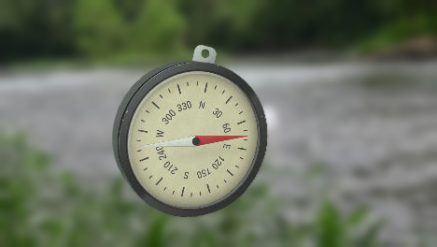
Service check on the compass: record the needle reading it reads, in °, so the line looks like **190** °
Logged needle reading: **75** °
